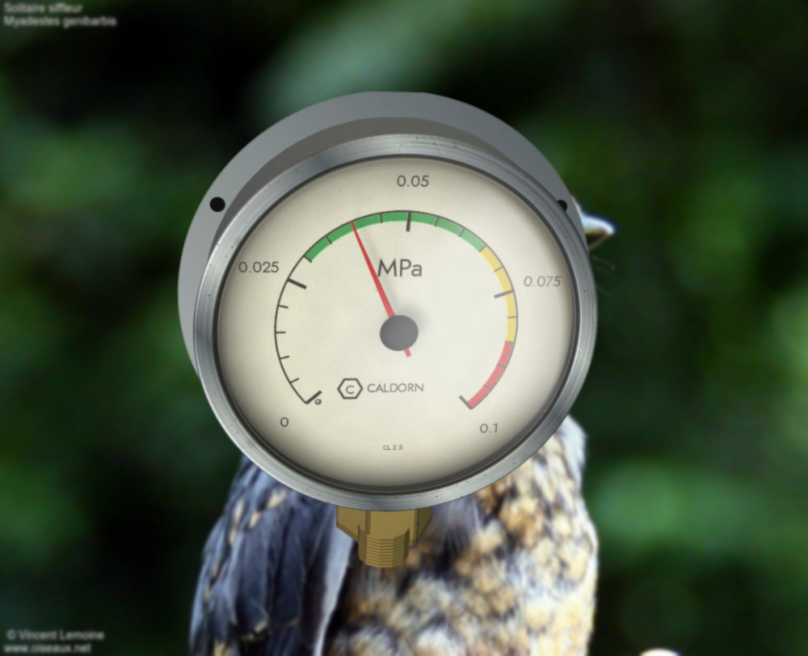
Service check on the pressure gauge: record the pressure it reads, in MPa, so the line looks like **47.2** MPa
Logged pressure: **0.04** MPa
